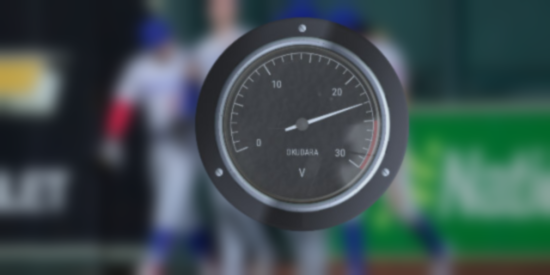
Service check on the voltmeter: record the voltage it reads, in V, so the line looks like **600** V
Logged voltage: **23** V
